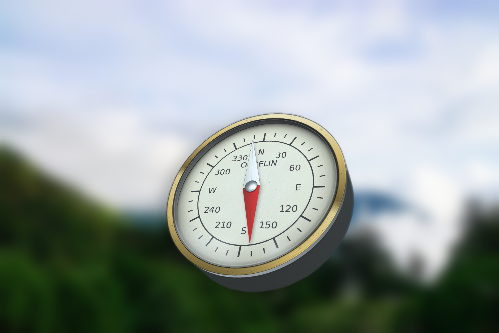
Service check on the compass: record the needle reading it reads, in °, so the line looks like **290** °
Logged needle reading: **170** °
